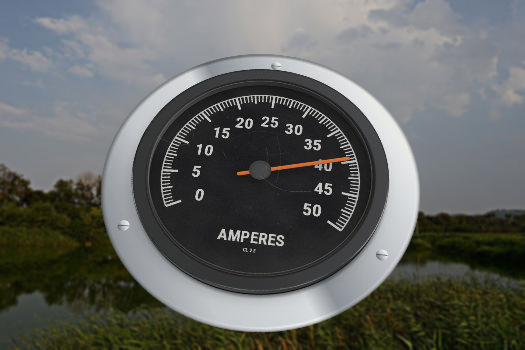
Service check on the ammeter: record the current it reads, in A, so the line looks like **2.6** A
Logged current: **40** A
